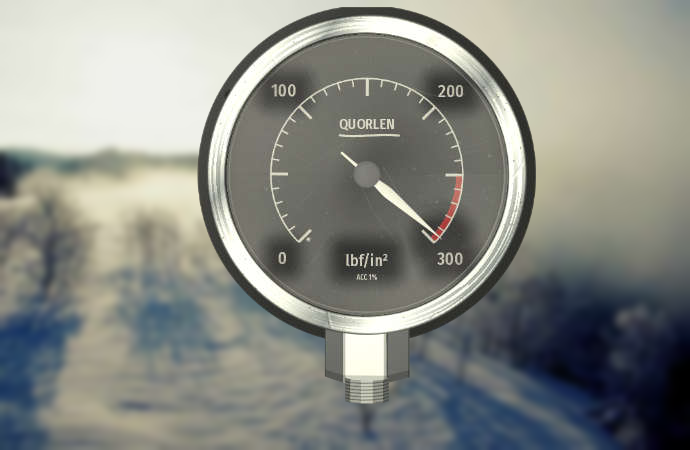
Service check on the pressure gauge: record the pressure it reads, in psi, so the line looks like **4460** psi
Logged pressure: **295** psi
